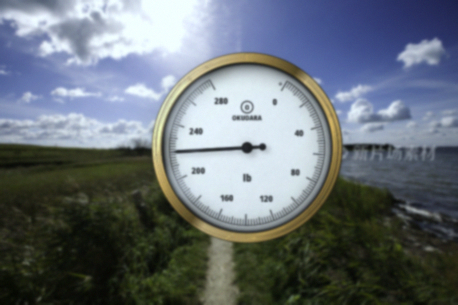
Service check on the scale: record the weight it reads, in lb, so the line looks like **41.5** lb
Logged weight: **220** lb
